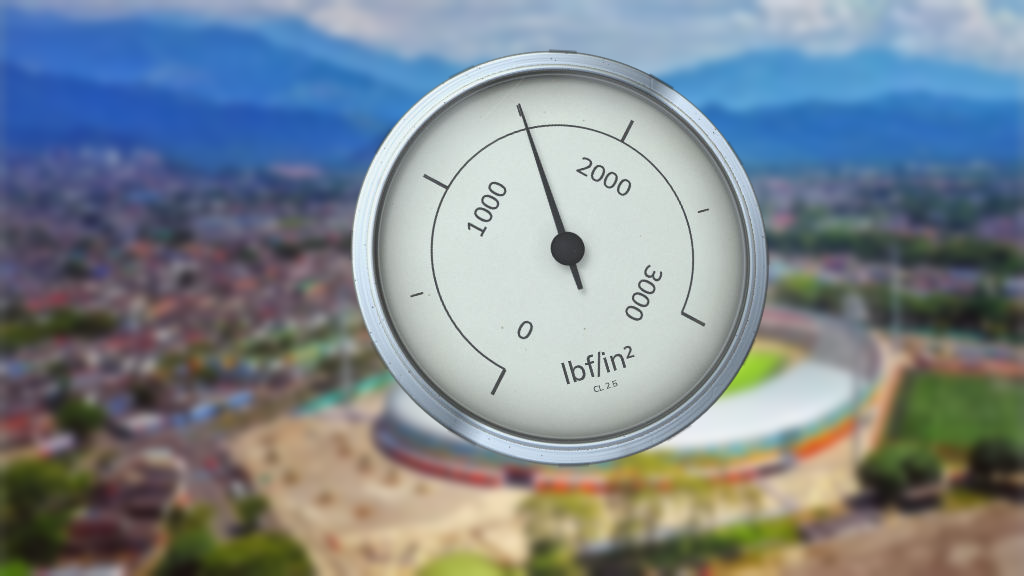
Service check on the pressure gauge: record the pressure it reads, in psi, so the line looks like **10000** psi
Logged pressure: **1500** psi
